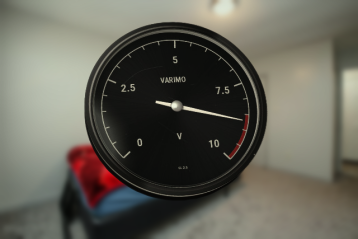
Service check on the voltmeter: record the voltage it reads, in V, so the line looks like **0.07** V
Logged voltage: **8.75** V
